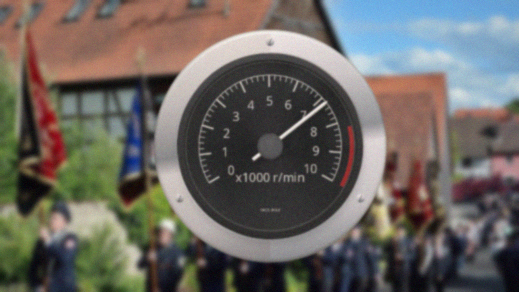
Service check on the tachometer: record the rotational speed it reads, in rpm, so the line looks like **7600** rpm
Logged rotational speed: **7200** rpm
